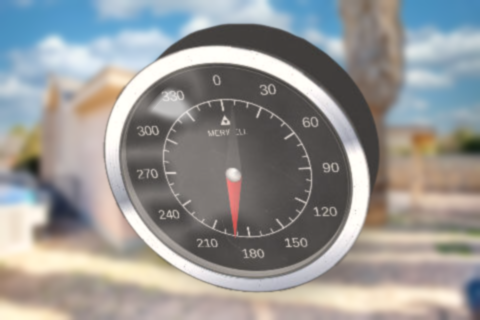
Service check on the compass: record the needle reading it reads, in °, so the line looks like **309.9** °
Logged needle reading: **190** °
